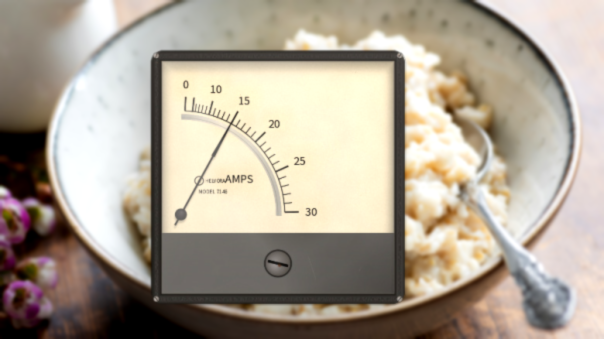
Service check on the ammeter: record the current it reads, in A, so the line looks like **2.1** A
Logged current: **15** A
